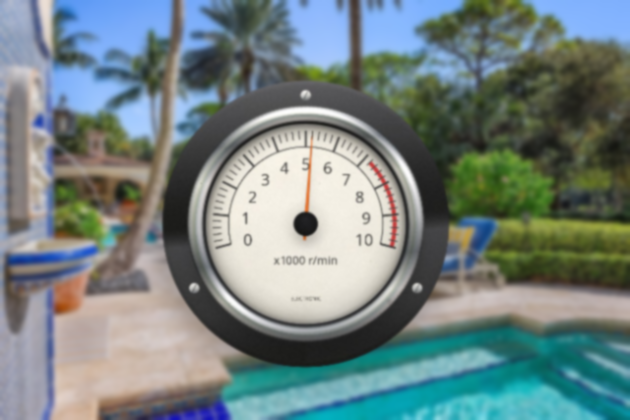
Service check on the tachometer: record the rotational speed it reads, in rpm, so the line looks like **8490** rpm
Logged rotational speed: **5200** rpm
